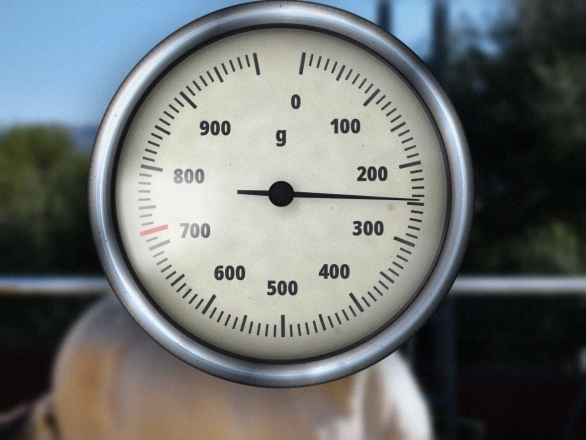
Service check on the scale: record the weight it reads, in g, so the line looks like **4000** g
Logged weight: **245** g
